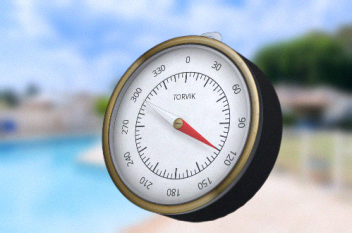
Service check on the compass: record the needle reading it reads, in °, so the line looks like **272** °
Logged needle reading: **120** °
